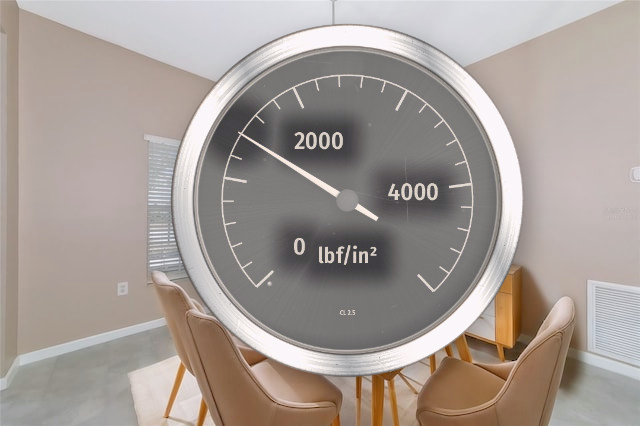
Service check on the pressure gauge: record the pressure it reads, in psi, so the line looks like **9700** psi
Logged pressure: **1400** psi
